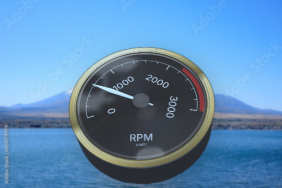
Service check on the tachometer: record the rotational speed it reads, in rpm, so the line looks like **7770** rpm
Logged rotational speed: **600** rpm
